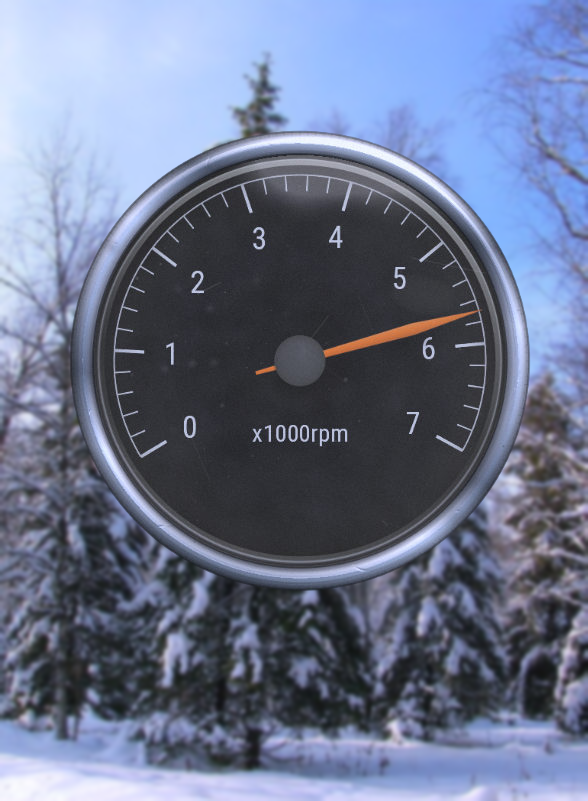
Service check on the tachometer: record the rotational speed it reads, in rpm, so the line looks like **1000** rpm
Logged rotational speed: **5700** rpm
